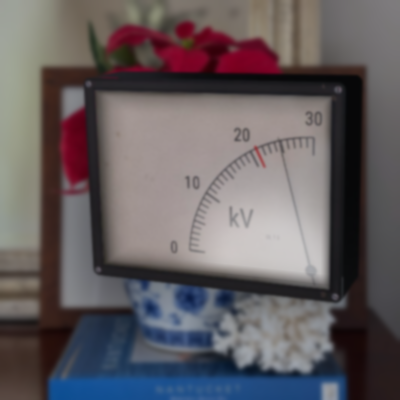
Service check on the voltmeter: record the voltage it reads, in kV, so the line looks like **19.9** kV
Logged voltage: **25** kV
